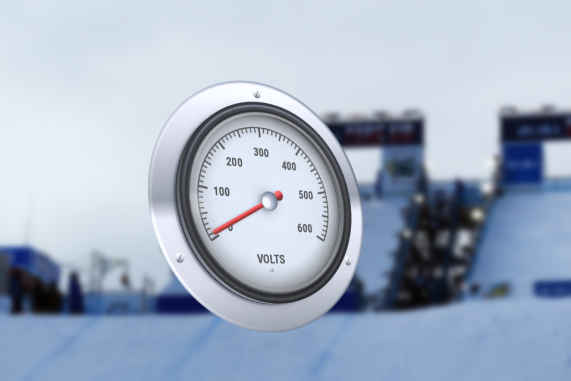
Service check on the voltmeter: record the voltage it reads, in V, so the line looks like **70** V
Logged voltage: **10** V
